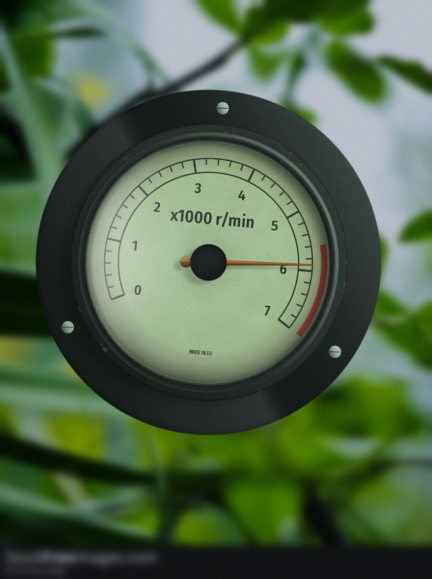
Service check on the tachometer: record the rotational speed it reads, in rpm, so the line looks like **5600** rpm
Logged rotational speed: **5900** rpm
